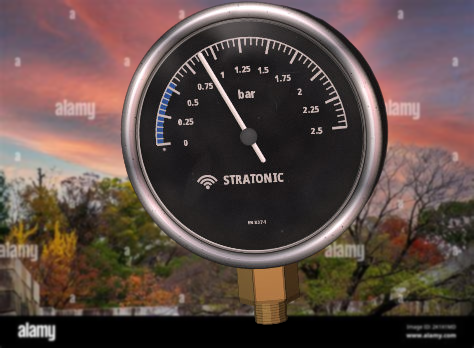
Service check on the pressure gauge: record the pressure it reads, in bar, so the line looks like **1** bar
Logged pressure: **0.9** bar
